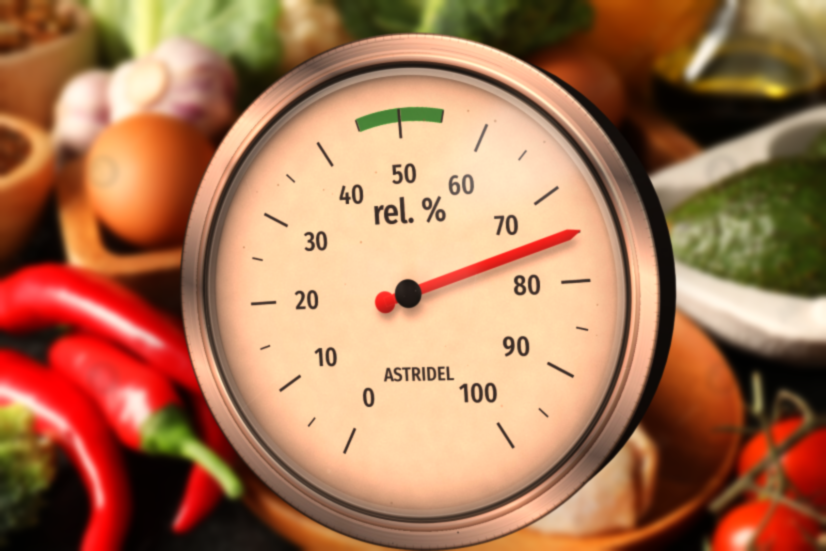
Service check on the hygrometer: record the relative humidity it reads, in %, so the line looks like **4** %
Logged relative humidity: **75** %
